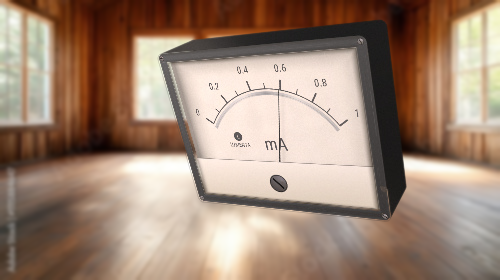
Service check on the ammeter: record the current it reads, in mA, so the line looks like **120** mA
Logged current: **0.6** mA
